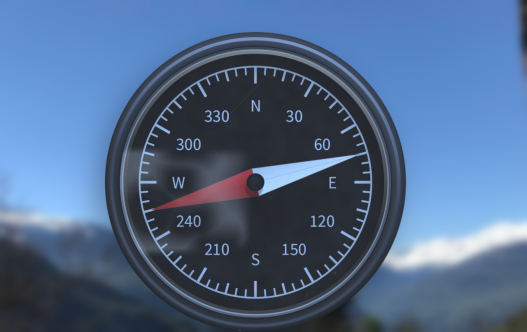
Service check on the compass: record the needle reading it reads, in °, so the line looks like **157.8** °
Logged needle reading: **255** °
